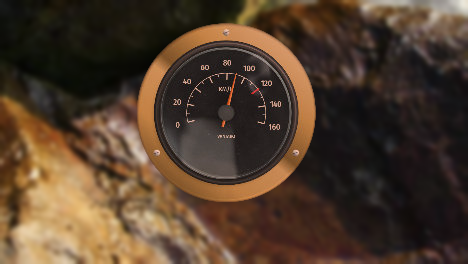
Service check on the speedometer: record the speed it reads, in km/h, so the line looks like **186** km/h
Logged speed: **90** km/h
